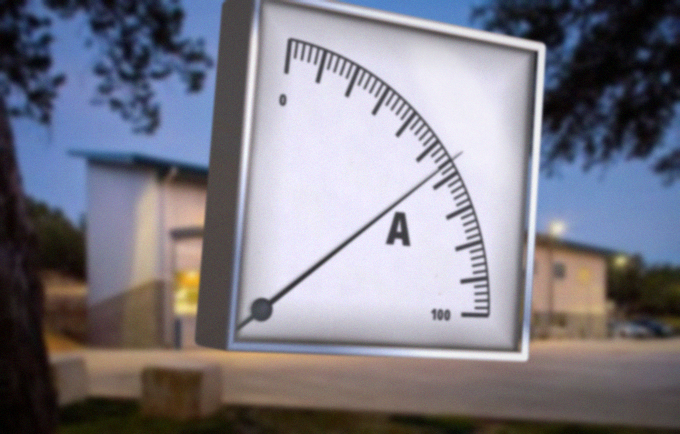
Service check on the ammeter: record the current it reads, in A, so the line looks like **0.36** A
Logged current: **56** A
